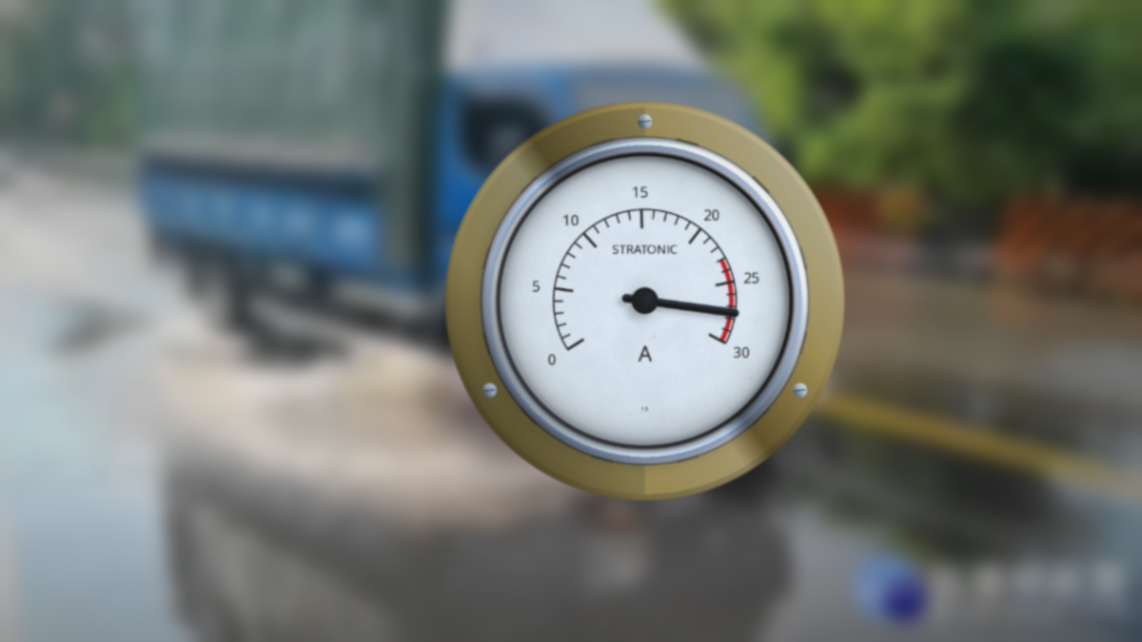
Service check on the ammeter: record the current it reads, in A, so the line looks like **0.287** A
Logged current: **27.5** A
